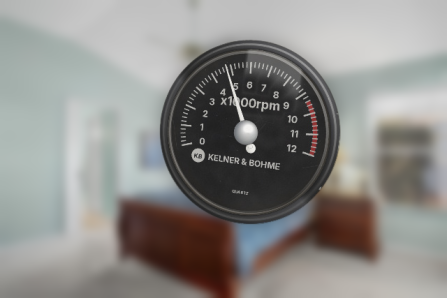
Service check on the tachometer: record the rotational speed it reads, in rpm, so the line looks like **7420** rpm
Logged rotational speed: **4800** rpm
